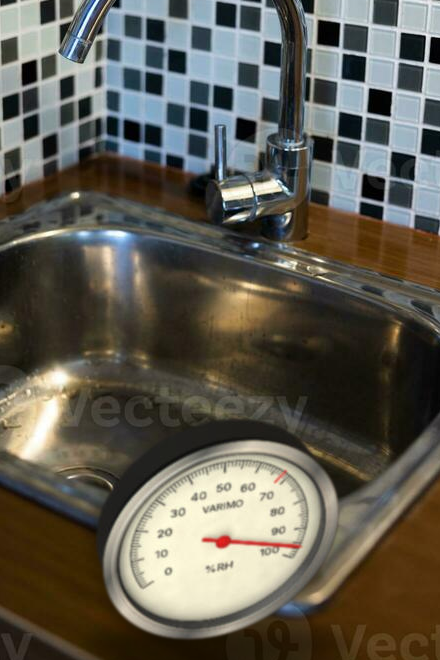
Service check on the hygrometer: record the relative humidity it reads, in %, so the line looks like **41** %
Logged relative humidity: **95** %
